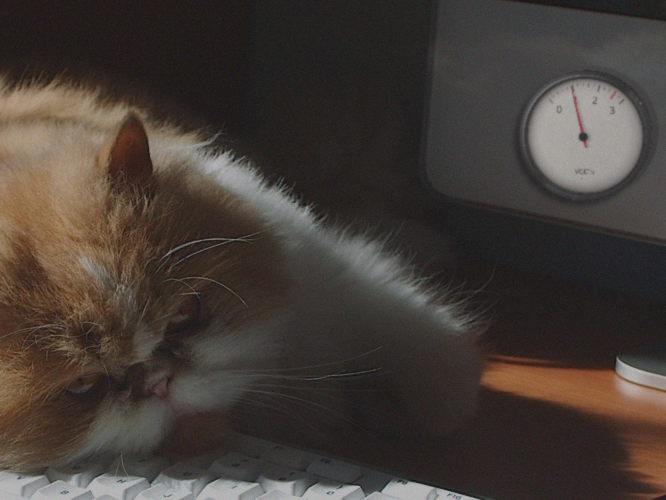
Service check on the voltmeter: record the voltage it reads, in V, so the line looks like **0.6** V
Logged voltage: **1** V
